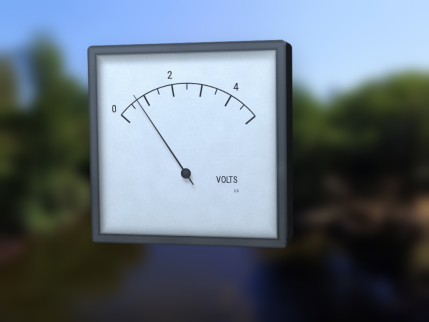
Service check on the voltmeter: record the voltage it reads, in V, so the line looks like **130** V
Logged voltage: **0.75** V
